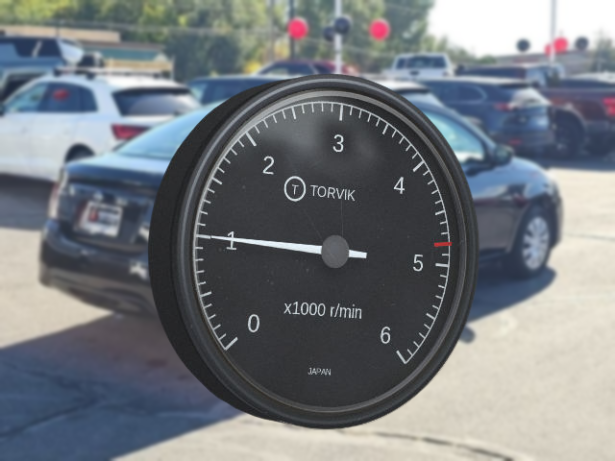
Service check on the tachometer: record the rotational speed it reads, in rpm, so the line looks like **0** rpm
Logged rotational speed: **1000** rpm
